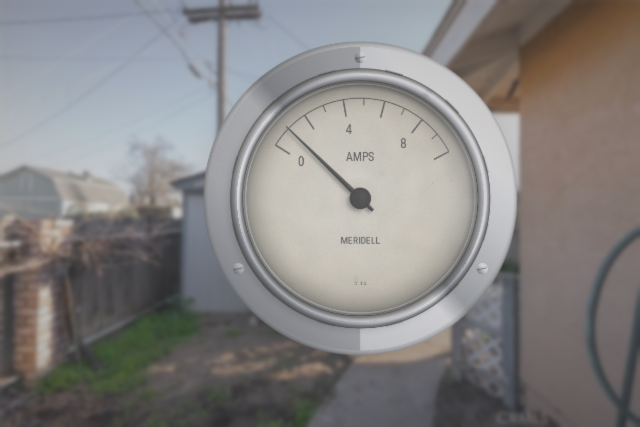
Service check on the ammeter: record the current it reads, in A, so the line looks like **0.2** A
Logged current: **1** A
